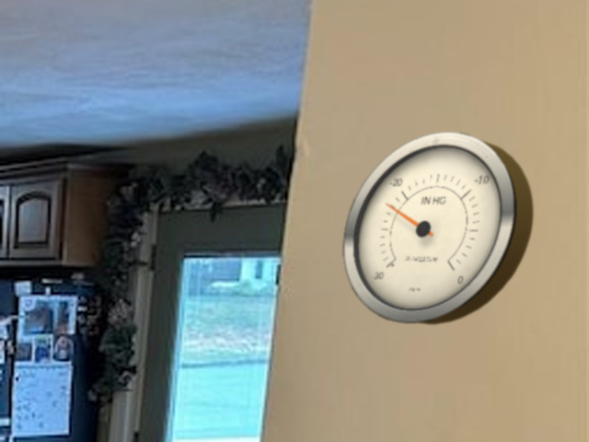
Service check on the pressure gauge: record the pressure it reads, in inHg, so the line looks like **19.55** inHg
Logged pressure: **-22** inHg
